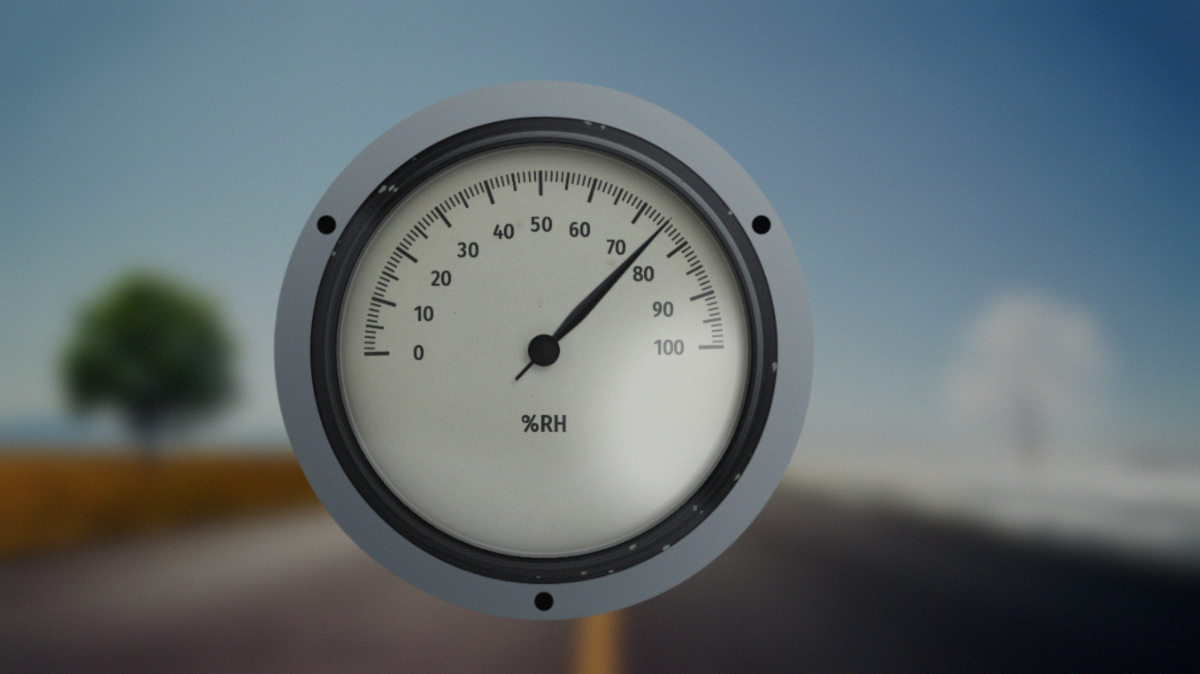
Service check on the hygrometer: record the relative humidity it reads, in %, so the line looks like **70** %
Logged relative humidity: **75** %
